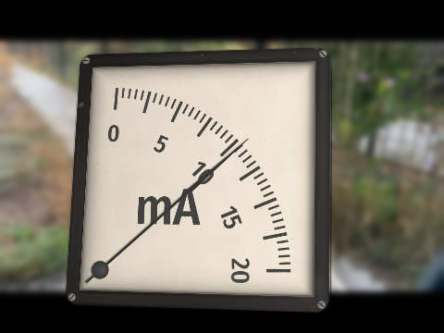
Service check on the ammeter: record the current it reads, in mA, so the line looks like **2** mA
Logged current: **10.5** mA
